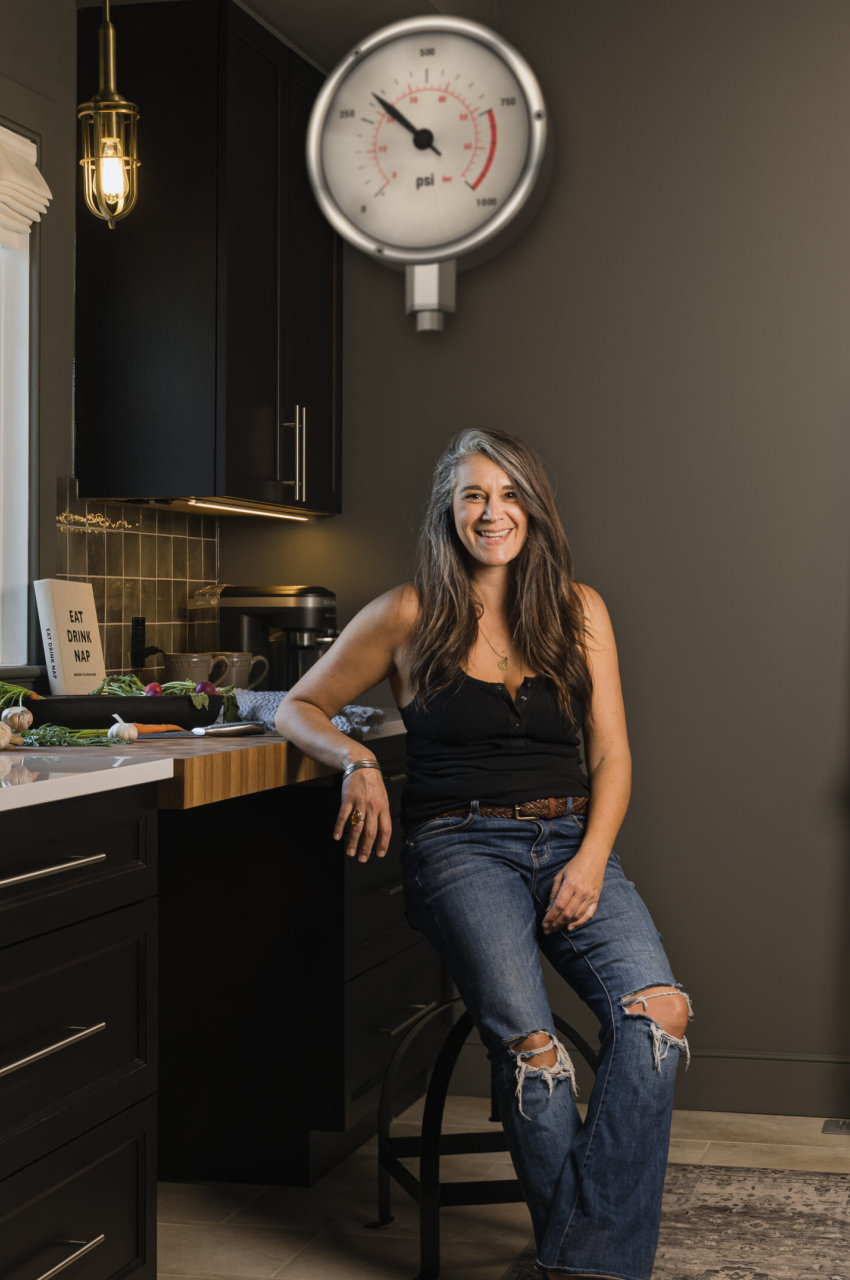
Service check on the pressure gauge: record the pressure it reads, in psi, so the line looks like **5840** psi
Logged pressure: **325** psi
